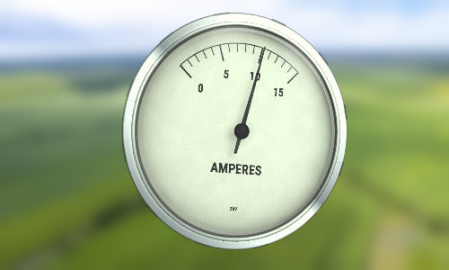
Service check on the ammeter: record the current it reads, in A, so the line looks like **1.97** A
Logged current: **10** A
